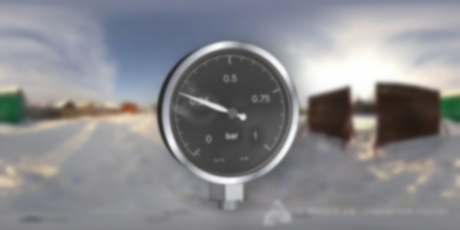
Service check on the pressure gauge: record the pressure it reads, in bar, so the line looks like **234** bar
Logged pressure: **0.25** bar
